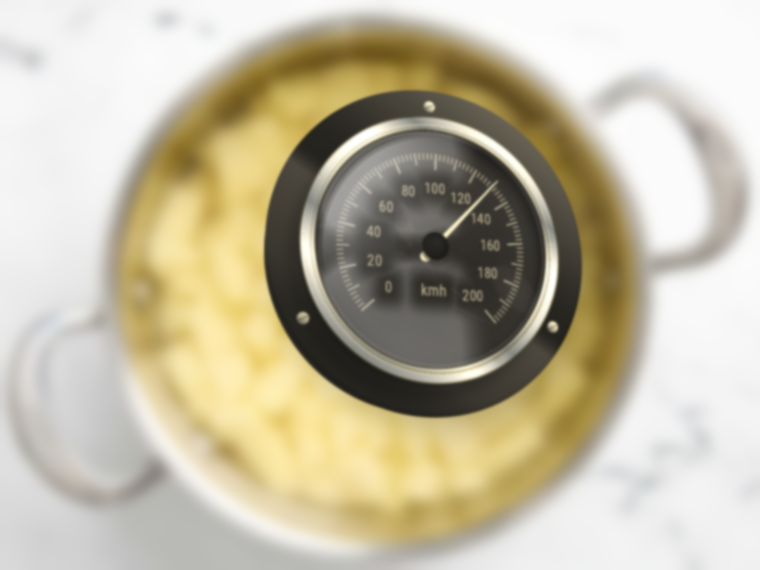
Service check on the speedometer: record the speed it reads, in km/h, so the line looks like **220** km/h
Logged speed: **130** km/h
